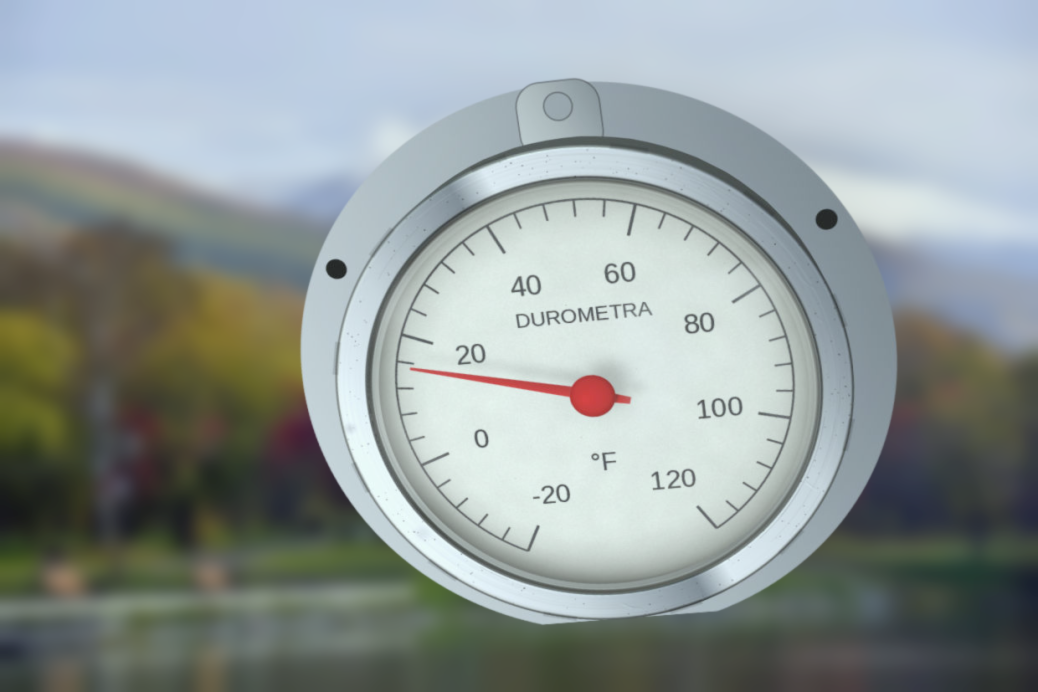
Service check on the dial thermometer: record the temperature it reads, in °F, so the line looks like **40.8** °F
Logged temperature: **16** °F
